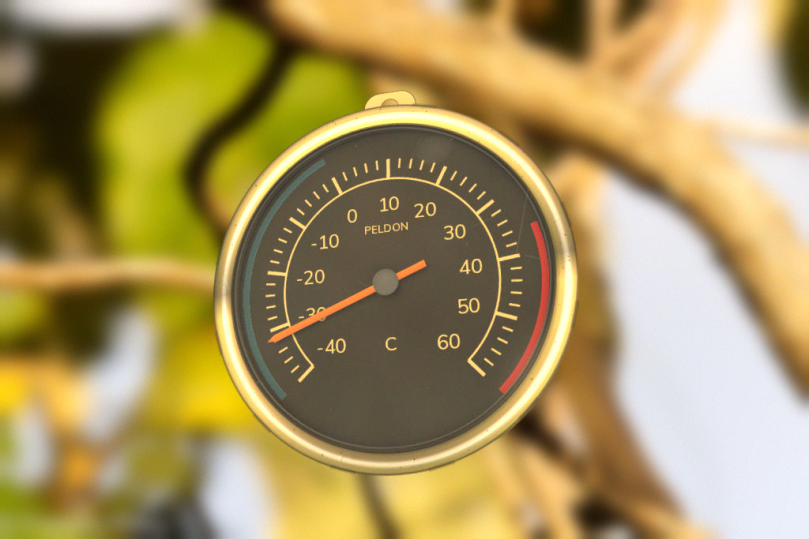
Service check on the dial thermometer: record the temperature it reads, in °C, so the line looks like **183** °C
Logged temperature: **-32** °C
